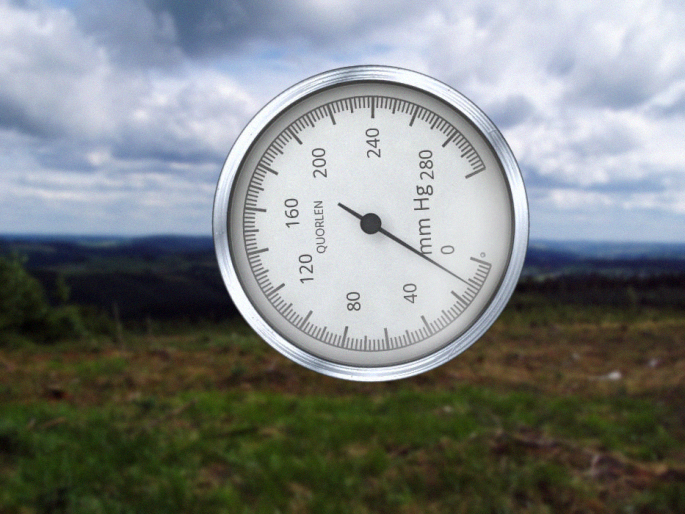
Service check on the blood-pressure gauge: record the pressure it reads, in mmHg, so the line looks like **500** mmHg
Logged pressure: **12** mmHg
